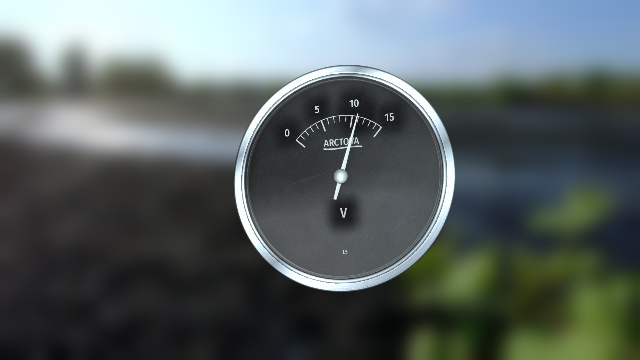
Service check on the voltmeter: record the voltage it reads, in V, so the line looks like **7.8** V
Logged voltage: **11** V
